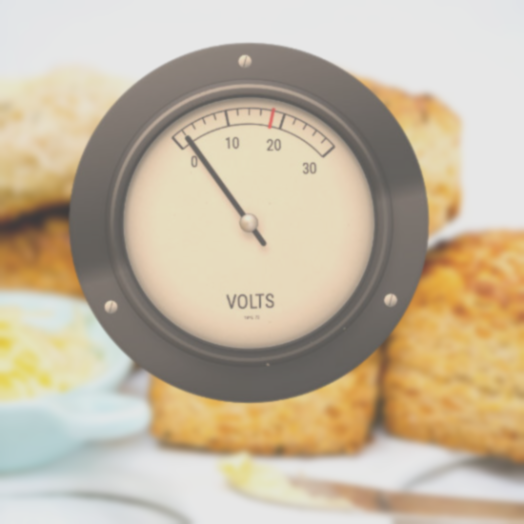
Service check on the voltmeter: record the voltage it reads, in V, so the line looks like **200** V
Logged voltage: **2** V
